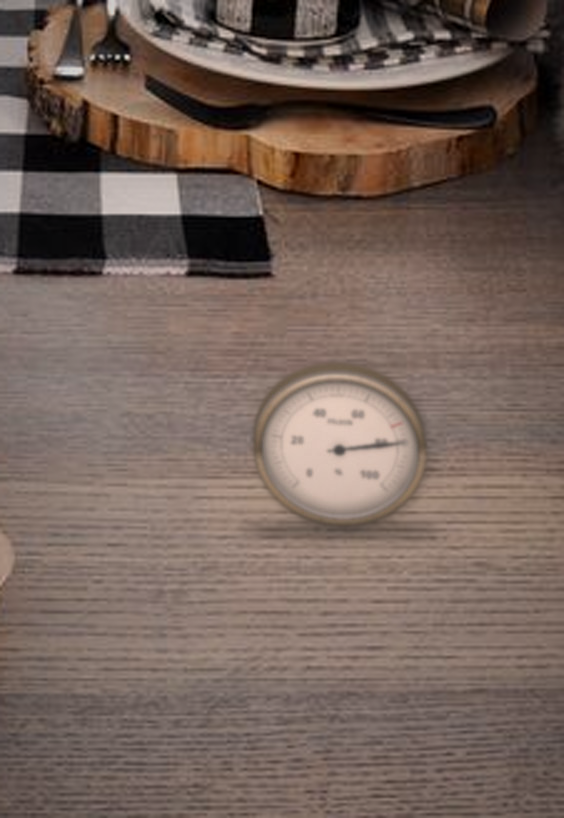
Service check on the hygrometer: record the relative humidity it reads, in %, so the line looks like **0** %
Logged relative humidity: **80** %
